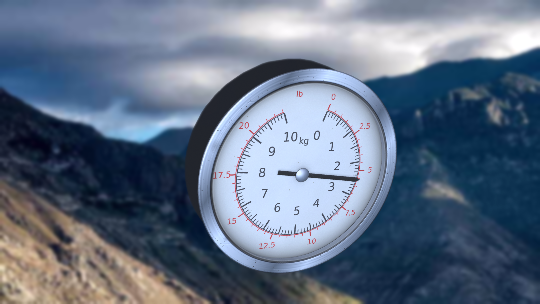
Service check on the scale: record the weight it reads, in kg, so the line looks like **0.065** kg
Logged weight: **2.5** kg
